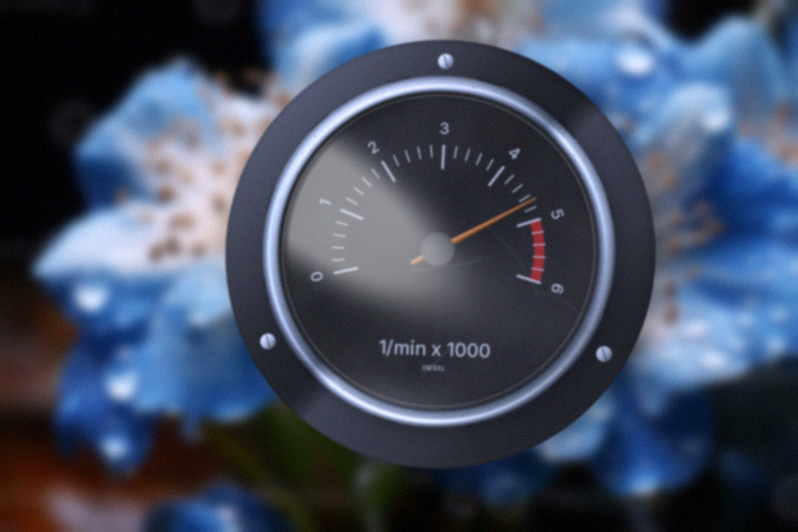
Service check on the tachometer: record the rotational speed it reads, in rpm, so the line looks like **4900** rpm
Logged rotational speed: **4700** rpm
